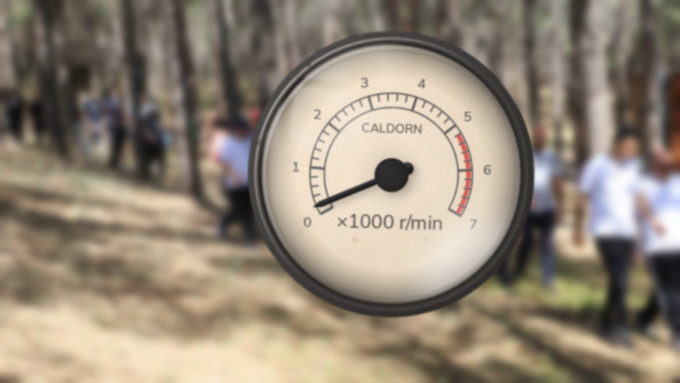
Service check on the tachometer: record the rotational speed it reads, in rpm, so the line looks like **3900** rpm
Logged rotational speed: **200** rpm
